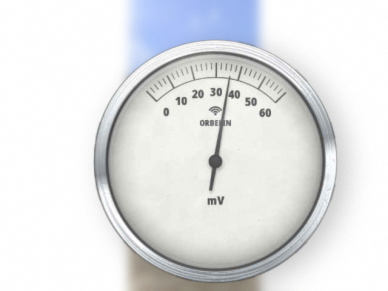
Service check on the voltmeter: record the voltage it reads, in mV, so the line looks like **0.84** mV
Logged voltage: **36** mV
